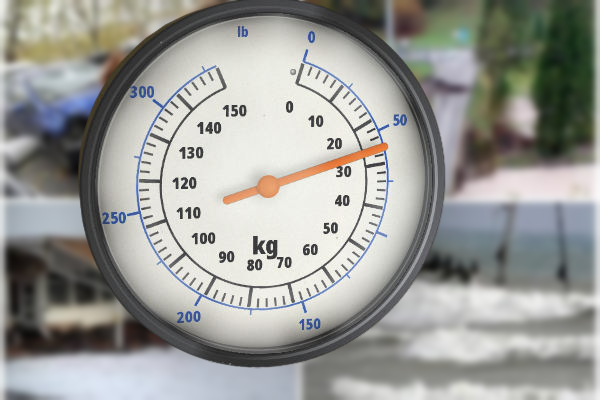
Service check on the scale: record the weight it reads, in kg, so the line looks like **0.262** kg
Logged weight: **26** kg
